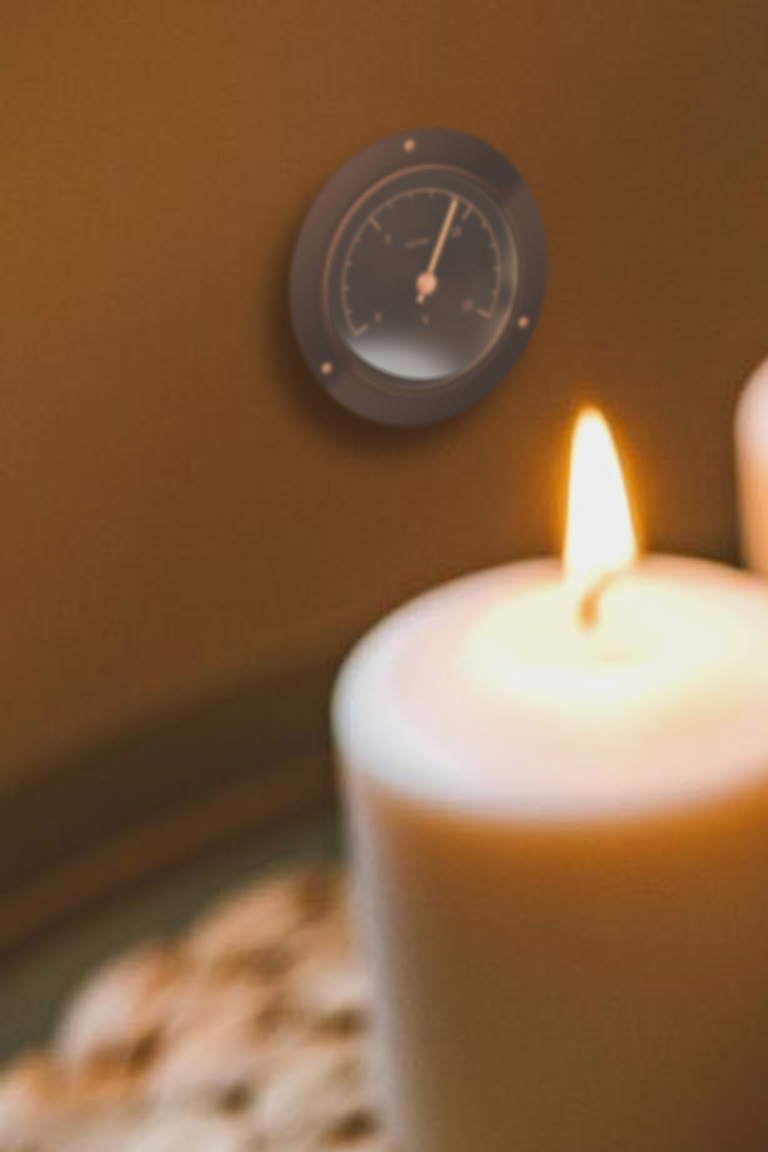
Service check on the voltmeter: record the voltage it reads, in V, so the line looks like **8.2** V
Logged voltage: **9** V
